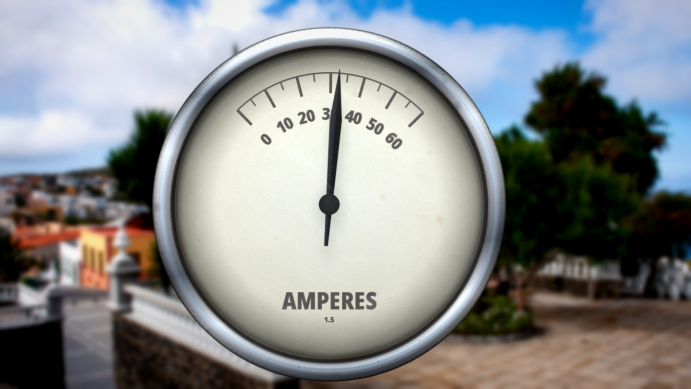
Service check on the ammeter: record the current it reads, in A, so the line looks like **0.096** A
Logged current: **32.5** A
